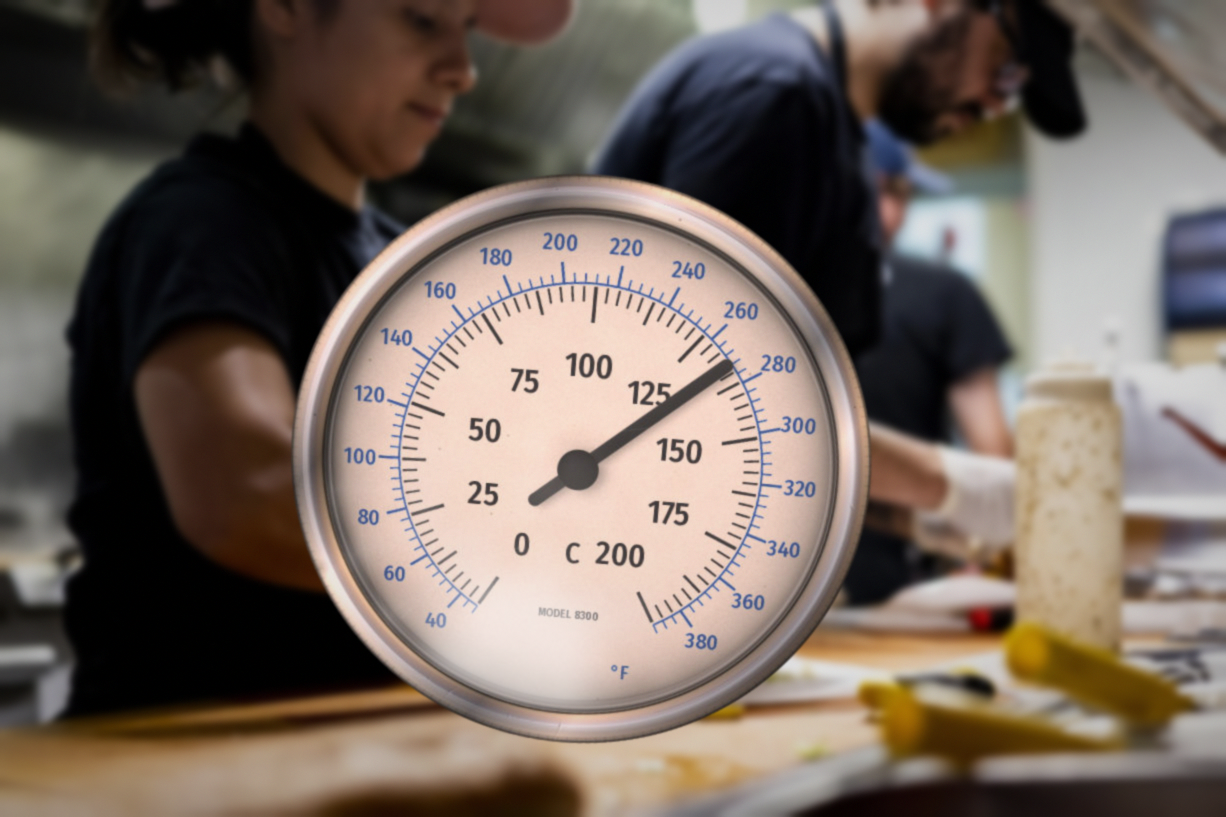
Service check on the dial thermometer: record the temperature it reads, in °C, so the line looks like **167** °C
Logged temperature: **132.5** °C
